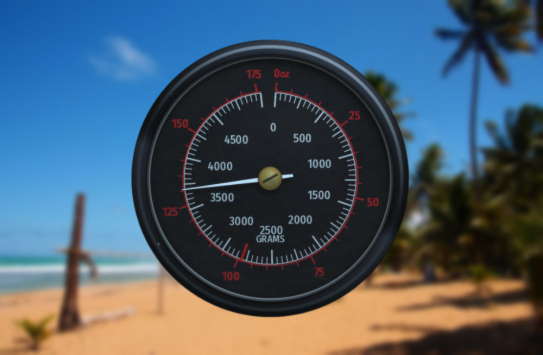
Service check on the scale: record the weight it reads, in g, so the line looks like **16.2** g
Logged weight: **3700** g
